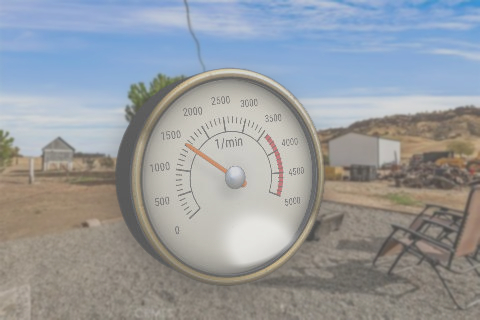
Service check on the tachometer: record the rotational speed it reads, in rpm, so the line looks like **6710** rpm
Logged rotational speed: **1500** rpm
